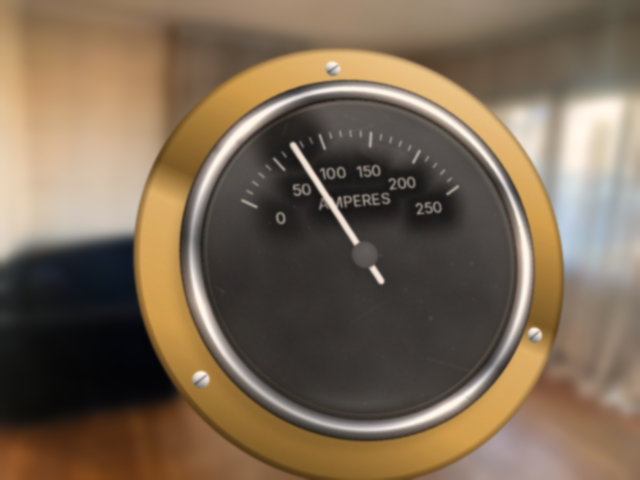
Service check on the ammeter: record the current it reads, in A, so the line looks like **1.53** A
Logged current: **70** A
